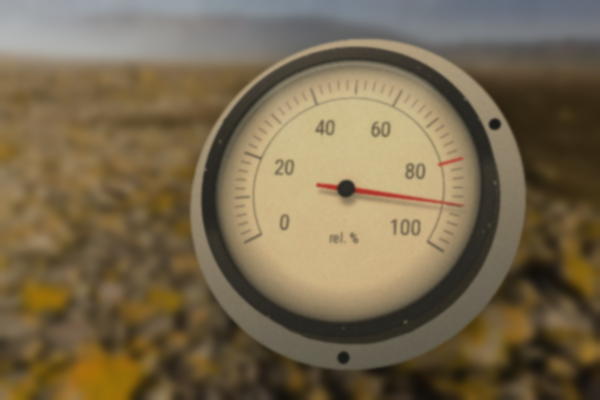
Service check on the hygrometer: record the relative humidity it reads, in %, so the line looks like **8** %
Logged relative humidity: **90** %
